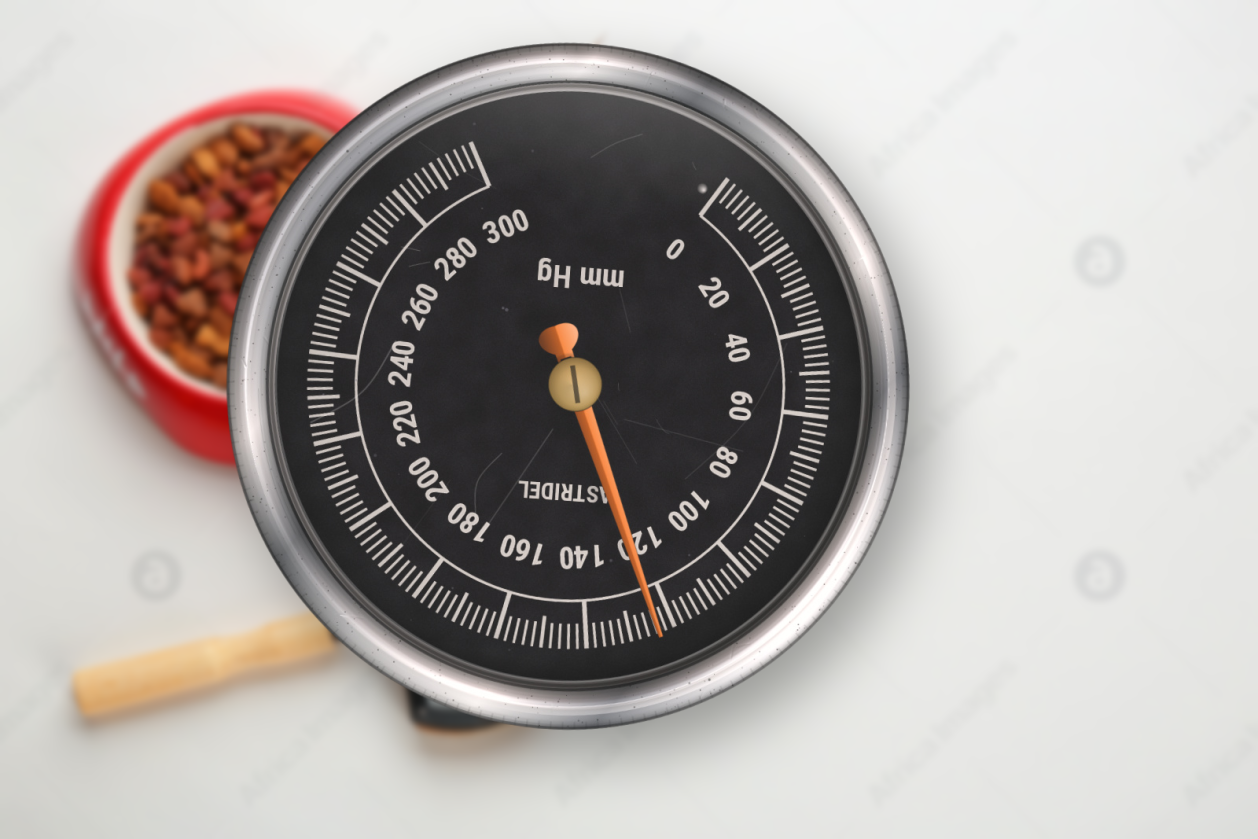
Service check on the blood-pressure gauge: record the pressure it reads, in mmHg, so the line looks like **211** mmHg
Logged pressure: **124** mmHg
